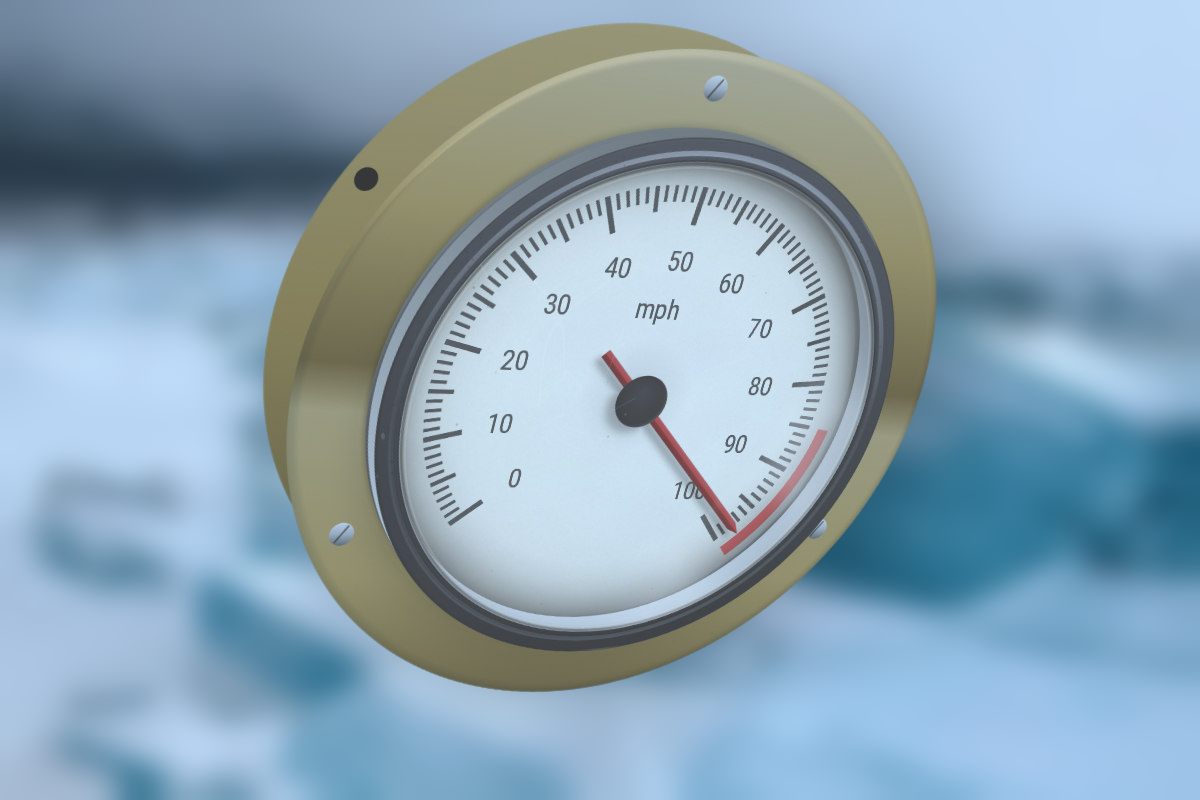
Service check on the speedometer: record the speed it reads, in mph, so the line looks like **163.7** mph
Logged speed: **98** mph
